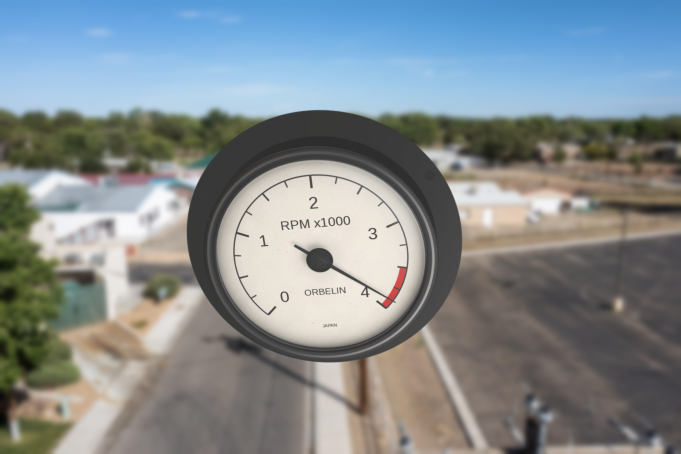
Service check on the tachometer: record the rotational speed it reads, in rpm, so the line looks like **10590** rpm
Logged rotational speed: **3875** rpm
